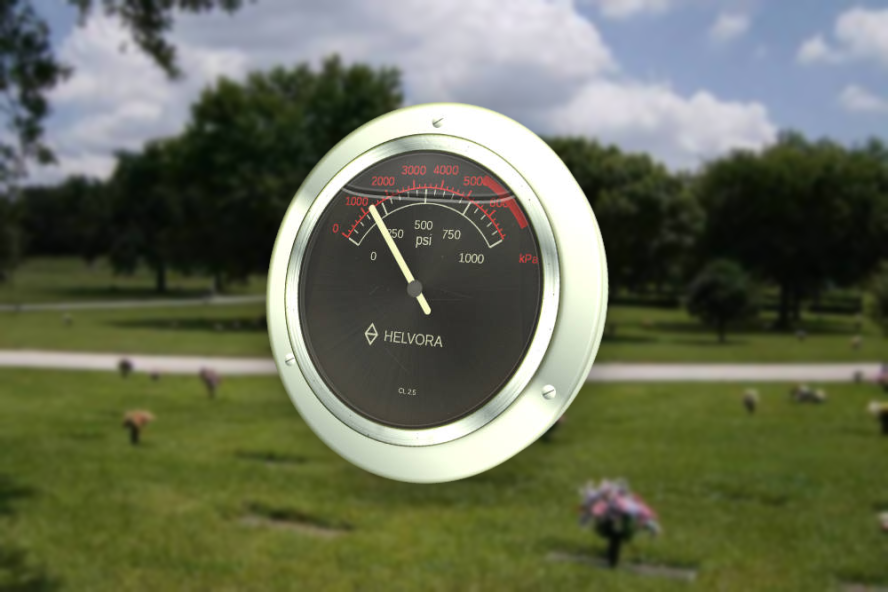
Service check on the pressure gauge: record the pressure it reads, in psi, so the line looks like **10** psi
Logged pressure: **200** psi
